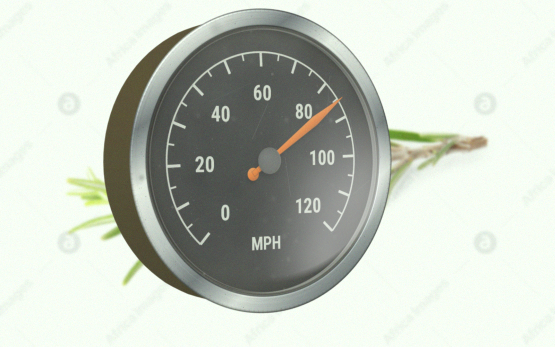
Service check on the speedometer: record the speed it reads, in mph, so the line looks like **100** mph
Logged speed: **85** mph
